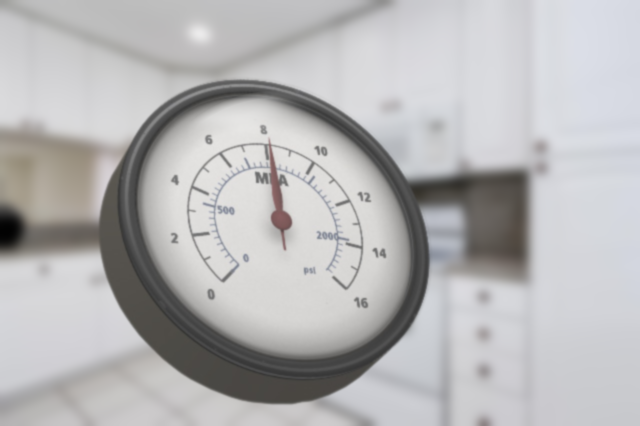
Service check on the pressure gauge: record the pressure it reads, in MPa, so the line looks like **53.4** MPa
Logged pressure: **8** MPa
